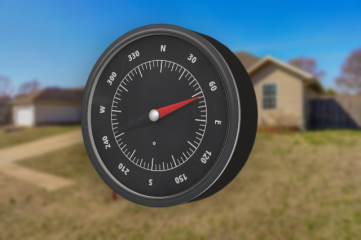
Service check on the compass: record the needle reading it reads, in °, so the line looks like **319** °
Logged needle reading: **65** °
